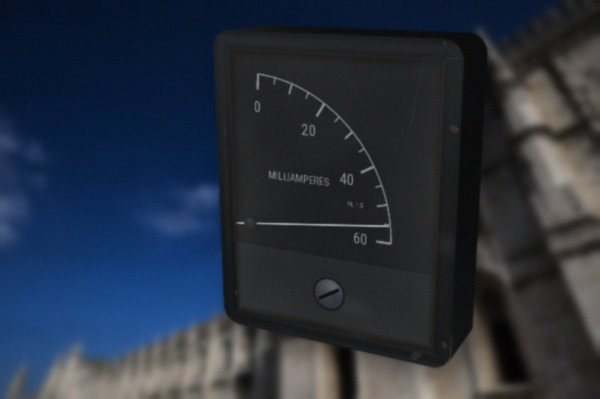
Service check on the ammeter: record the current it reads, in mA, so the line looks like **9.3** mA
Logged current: **55** mA
